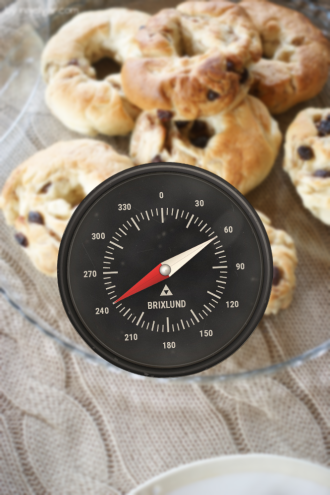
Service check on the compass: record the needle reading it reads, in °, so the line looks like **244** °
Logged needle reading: **240** °
